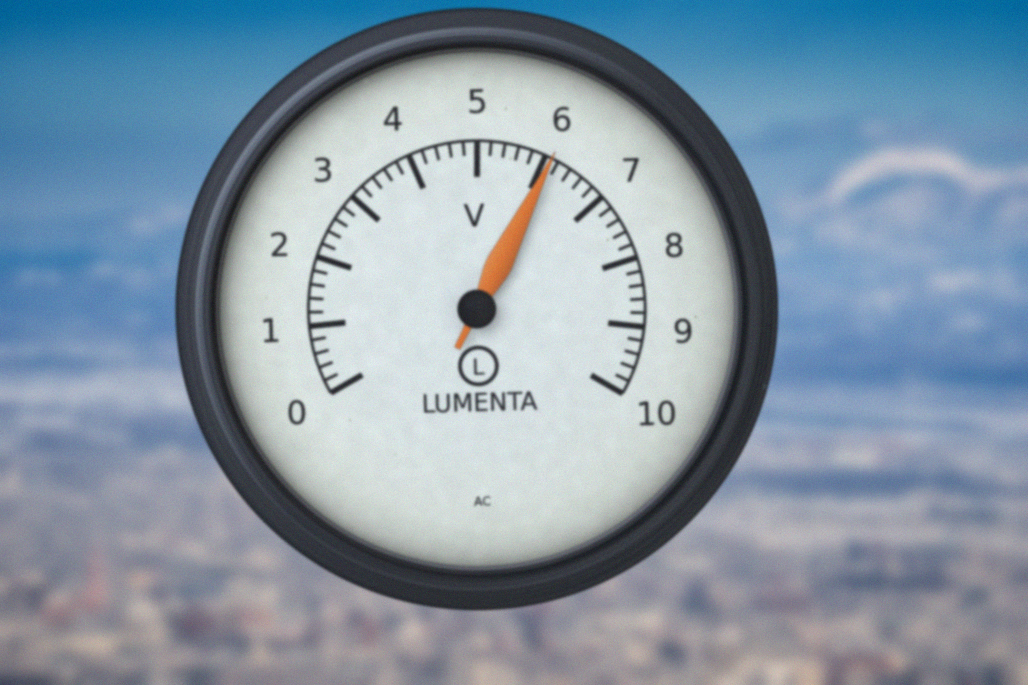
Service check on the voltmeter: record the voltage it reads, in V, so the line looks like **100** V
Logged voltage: **6.1** V
